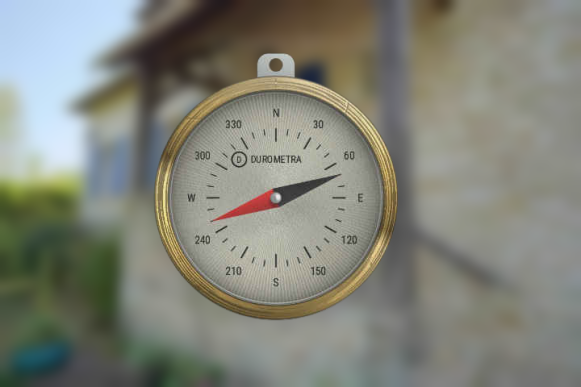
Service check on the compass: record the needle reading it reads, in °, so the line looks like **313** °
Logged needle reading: **250** °
